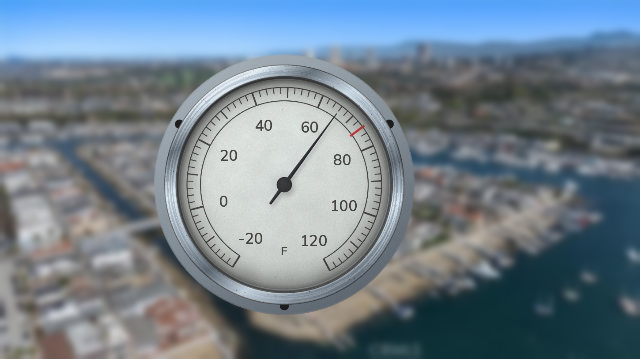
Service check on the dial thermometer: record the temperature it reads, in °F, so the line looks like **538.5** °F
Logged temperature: **66** °F
